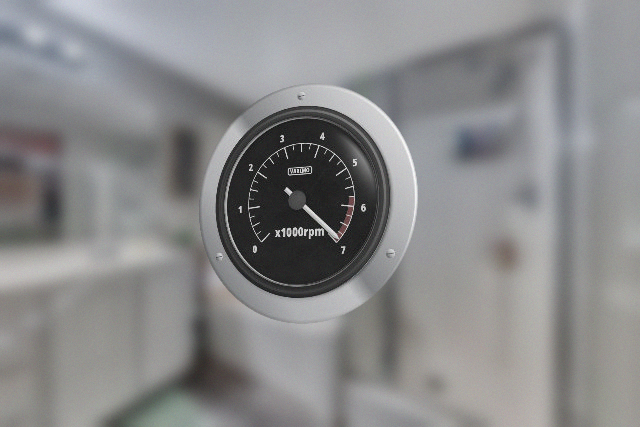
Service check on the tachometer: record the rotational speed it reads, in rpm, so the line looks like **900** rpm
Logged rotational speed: **6875** rpm
